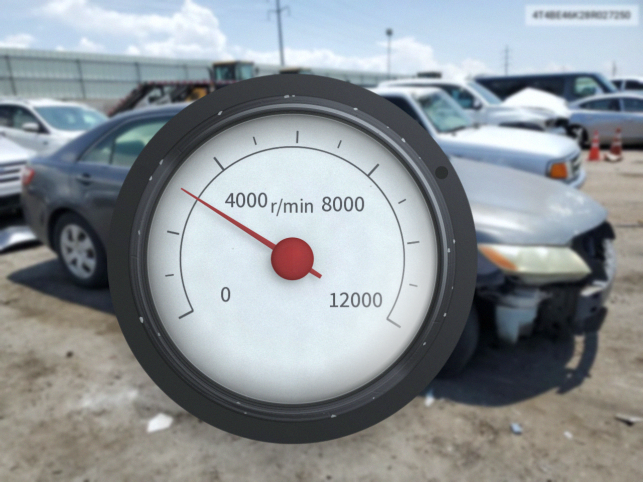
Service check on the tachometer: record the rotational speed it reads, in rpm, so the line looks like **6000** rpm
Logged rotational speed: **3000** rpm
